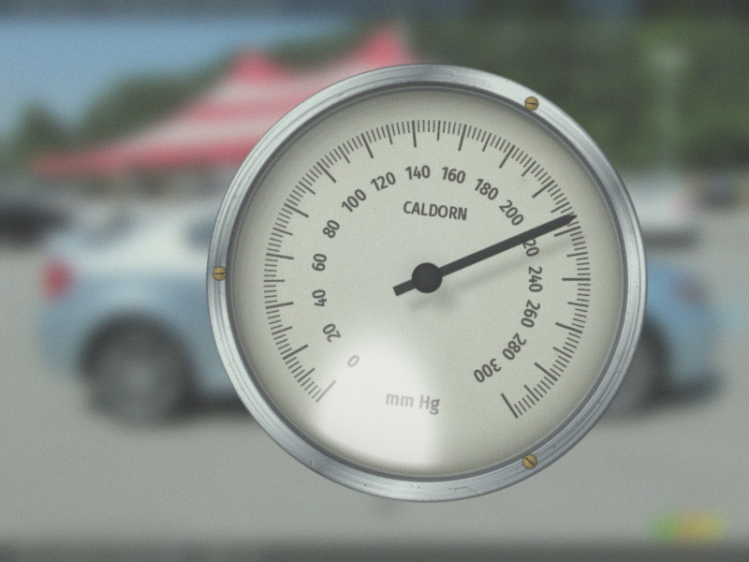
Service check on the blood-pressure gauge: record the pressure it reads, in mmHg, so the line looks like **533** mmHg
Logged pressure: **216** mmHg
